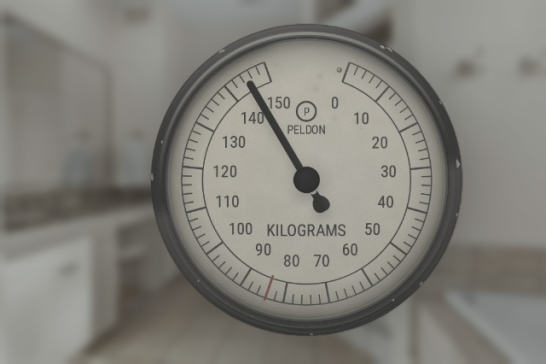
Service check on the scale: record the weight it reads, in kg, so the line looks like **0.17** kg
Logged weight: **145** kg
